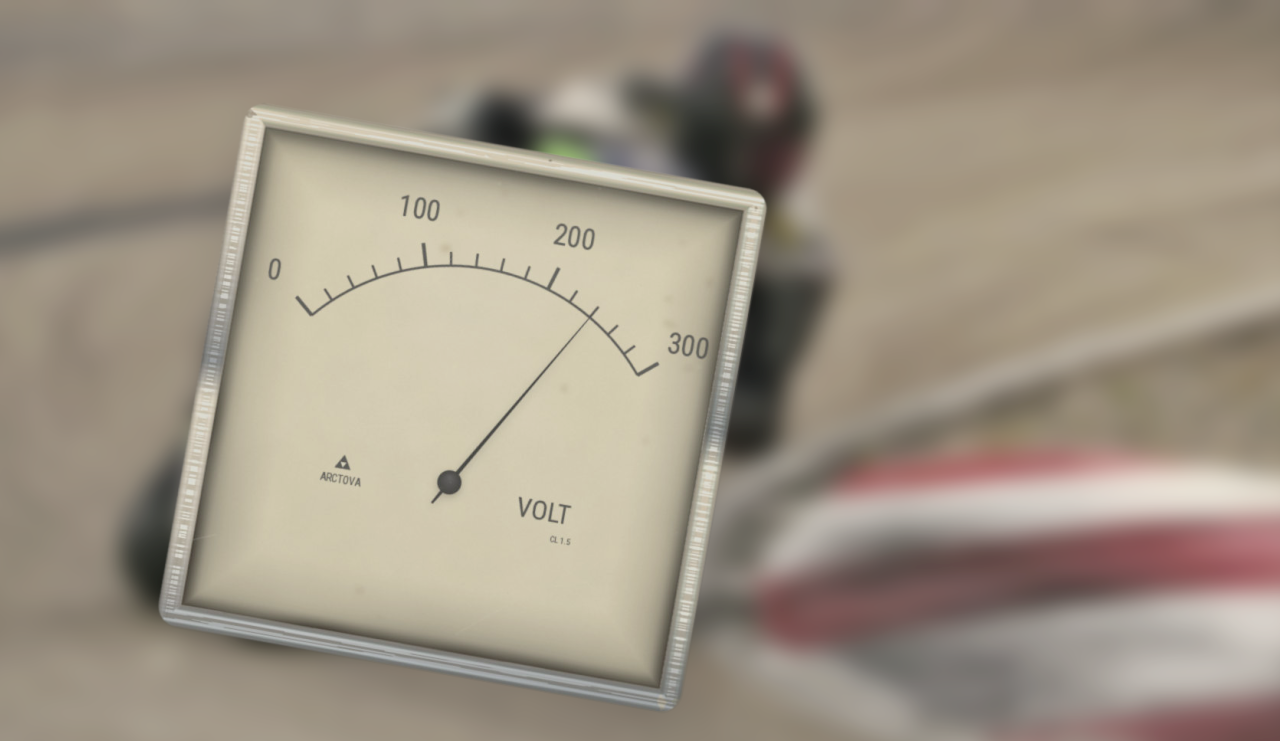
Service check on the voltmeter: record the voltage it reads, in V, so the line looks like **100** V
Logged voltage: **240** V
